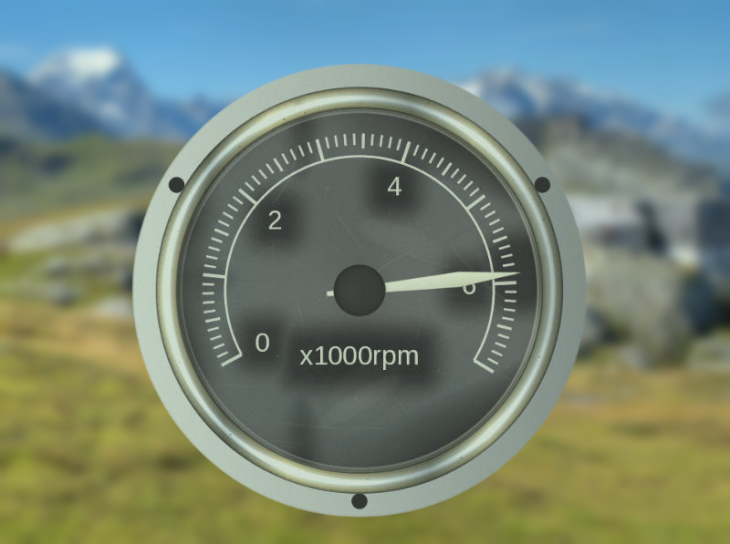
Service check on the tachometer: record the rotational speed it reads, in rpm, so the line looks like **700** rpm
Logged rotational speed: **5900** rpm
